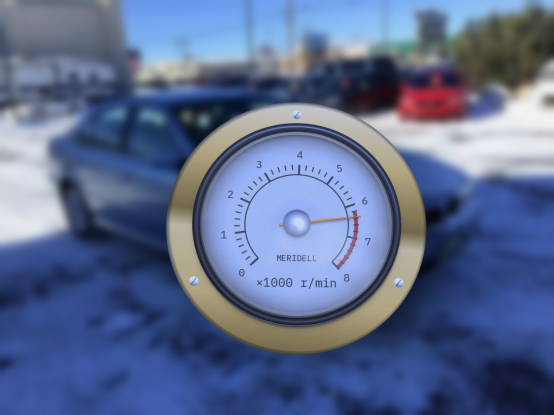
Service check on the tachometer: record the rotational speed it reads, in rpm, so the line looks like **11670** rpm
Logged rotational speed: **6400** rpm
